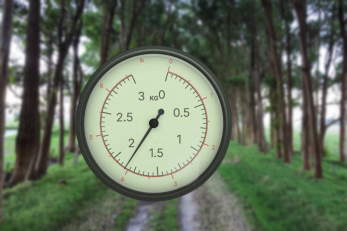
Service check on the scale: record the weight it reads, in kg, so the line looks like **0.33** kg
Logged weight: **1.85** kg
